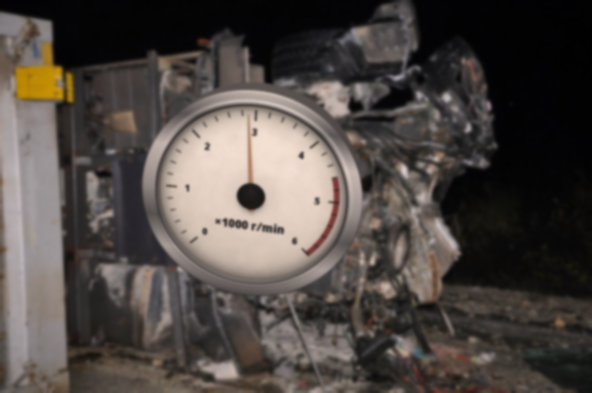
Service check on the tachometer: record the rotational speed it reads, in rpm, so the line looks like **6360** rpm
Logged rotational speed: **2900** rpm
